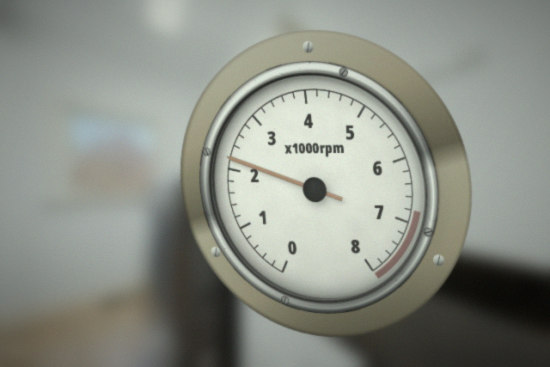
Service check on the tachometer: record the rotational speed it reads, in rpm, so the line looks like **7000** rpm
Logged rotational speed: **2200** rpm
